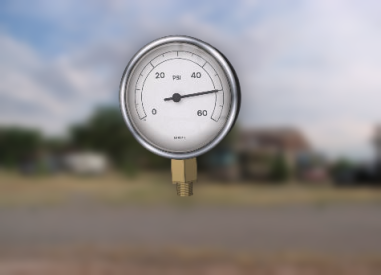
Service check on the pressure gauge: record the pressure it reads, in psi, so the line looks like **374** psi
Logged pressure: **50** psi
